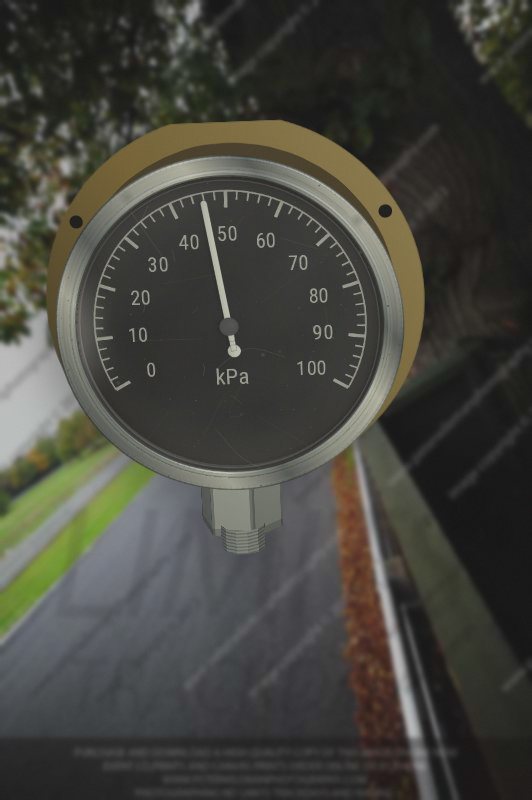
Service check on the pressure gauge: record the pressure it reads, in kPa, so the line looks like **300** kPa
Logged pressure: **46** kPa
